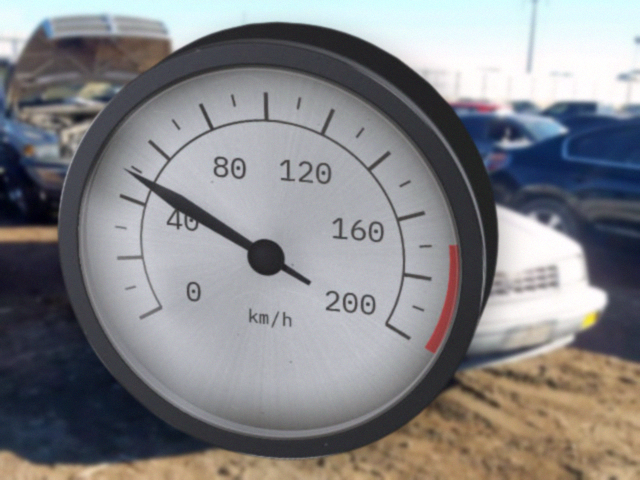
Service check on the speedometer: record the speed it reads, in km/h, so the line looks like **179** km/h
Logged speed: **50** km/h
